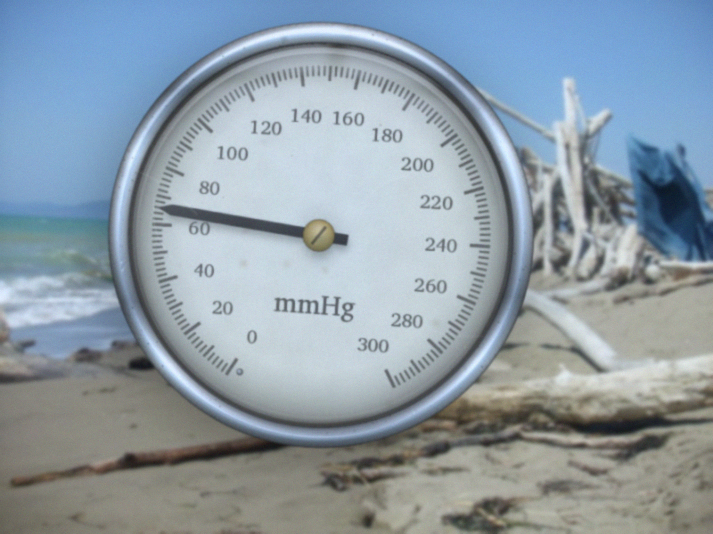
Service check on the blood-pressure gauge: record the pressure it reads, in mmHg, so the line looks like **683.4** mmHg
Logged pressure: **66** mmHg
